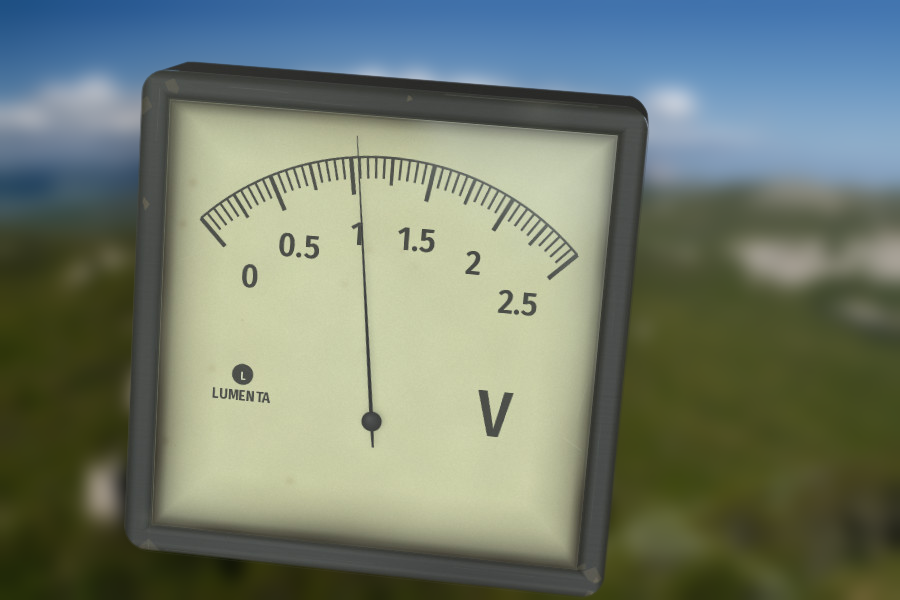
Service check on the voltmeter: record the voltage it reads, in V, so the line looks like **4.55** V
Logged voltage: **1.05** V
